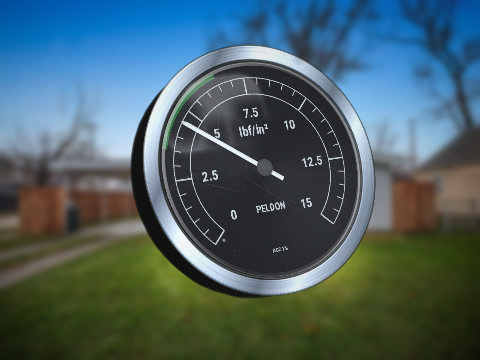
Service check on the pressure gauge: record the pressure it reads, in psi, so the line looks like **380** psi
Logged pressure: **4.5** psi
